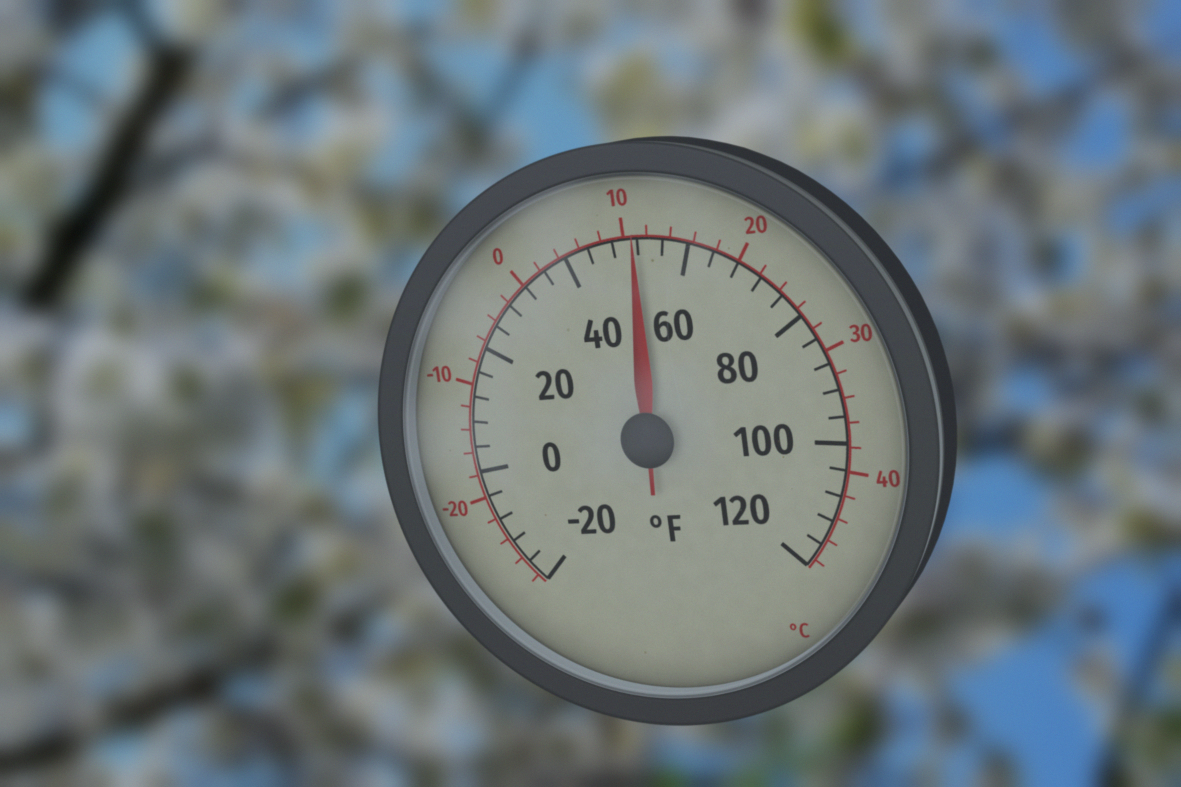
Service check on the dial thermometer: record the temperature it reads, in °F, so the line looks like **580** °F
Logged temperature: **52** °F
